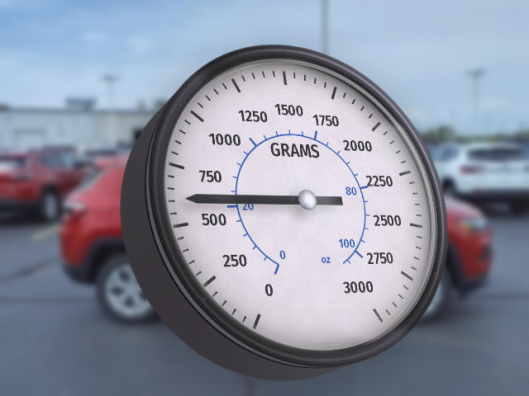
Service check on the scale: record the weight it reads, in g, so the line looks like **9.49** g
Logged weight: **600** g
